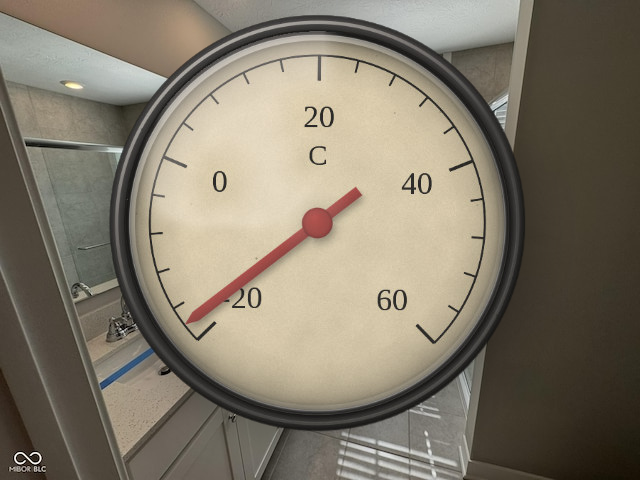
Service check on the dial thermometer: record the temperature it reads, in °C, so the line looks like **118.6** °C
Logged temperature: **-18** °C
